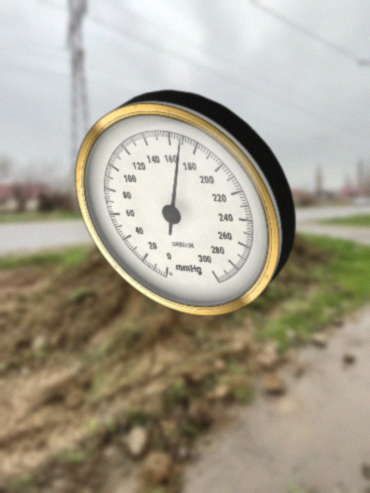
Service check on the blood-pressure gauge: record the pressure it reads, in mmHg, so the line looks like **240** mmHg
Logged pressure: **170** mmHg
